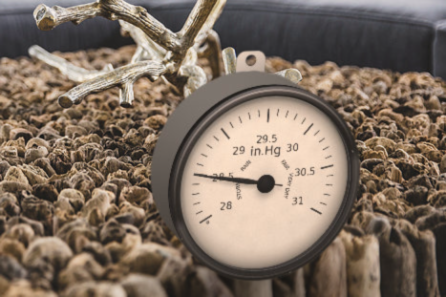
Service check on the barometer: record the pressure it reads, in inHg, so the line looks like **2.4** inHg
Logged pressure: **28.5** inHg
